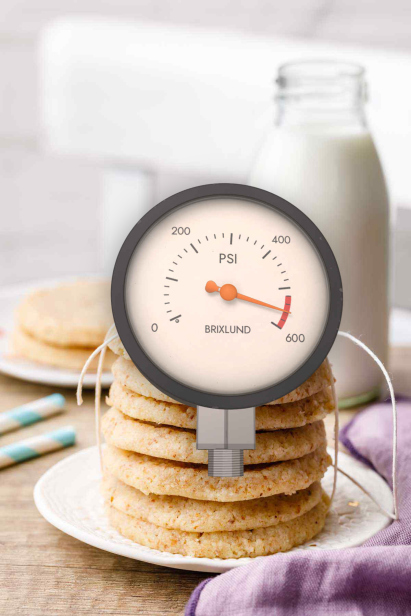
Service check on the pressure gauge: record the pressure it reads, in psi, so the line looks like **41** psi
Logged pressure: **560** psi
